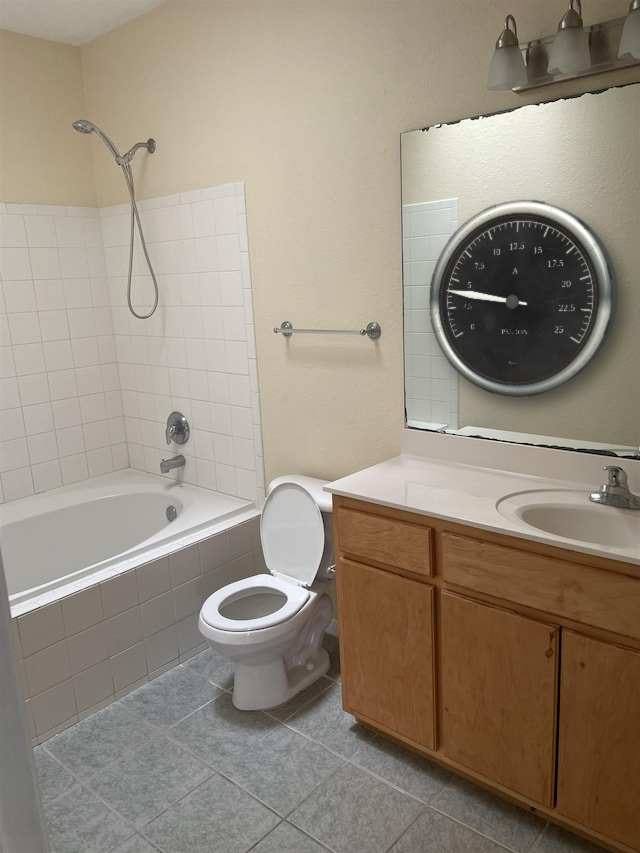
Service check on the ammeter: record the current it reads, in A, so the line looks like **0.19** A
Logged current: **4** A
